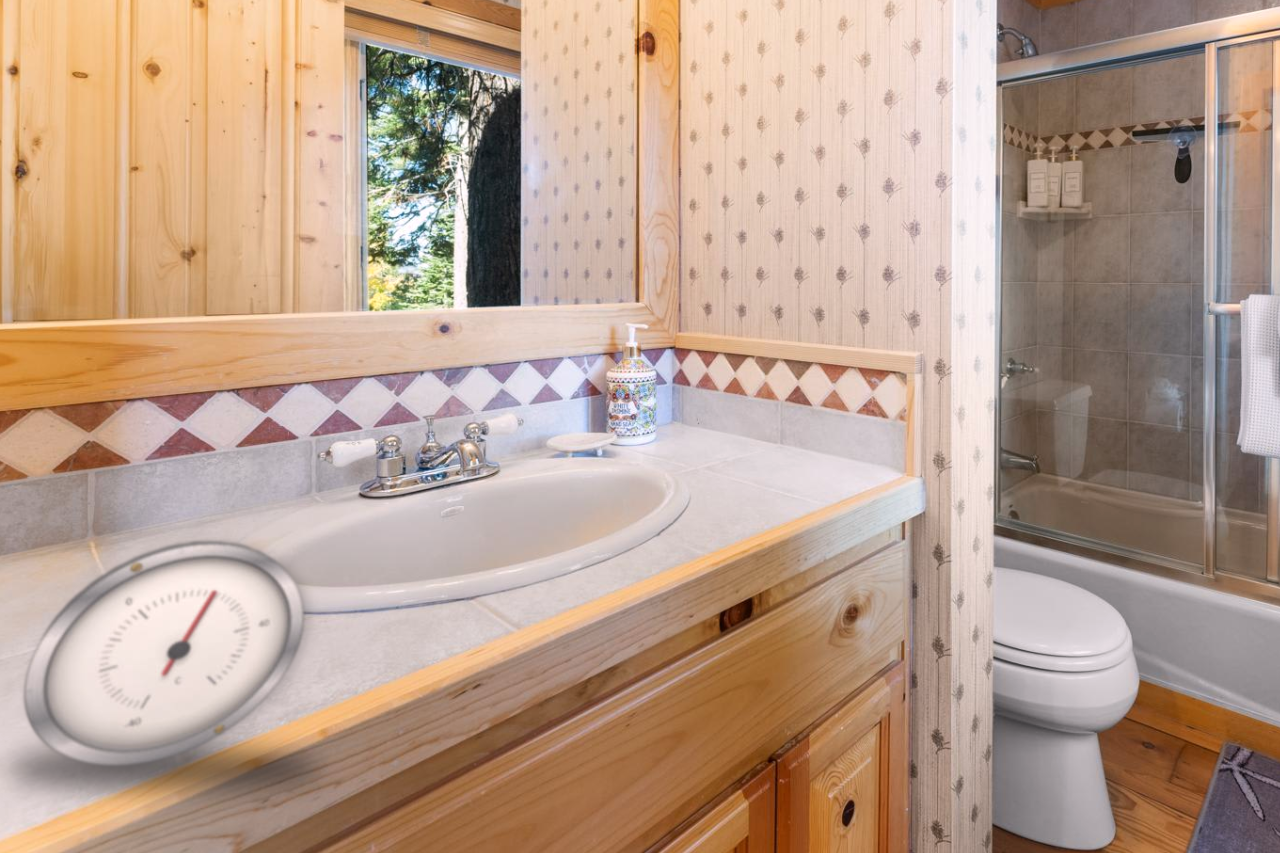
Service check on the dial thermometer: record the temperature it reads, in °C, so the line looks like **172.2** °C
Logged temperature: **20** °C
